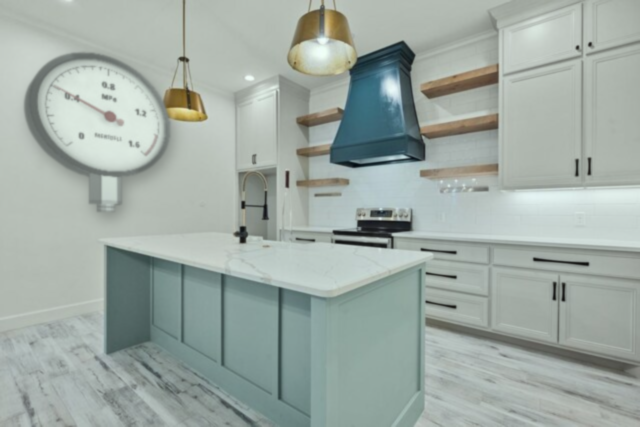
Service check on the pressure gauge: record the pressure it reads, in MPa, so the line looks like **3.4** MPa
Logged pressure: **0.4** MPa
